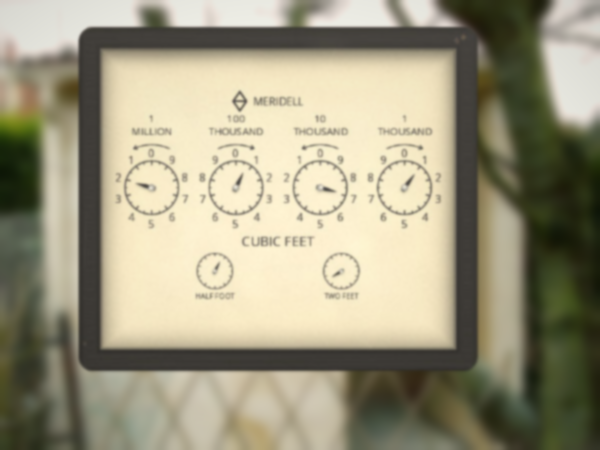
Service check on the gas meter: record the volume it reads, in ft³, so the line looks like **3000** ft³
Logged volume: **207100** ft³
